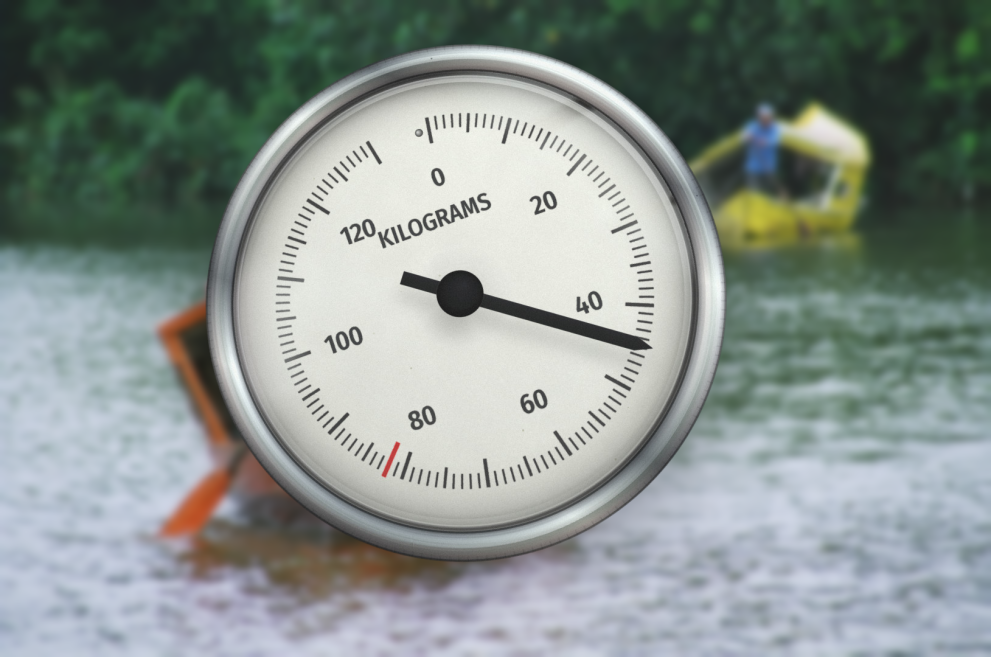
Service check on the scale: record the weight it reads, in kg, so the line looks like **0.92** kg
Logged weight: **45** kg
